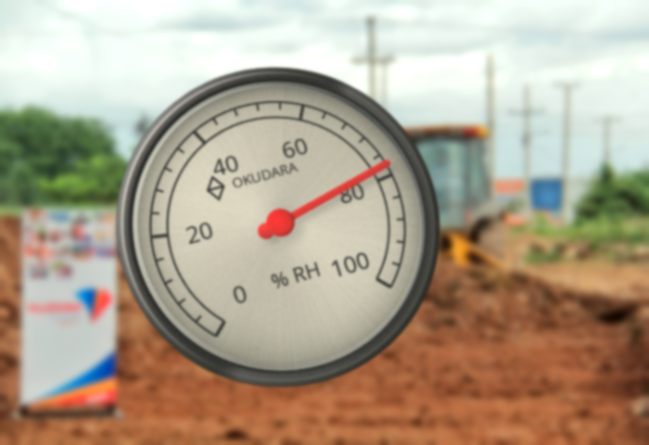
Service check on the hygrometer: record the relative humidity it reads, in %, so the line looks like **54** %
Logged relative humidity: **78** %
